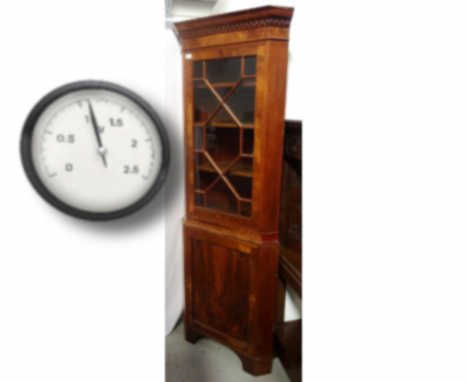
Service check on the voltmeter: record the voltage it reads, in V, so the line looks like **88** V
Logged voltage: **1.1** V
